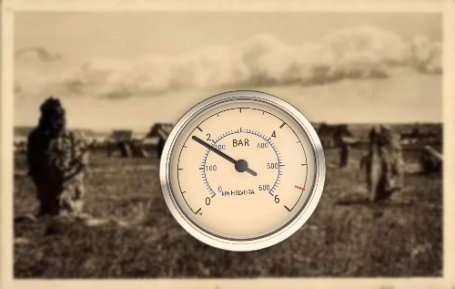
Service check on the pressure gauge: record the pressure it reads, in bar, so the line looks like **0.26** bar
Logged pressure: **1.75** bar
